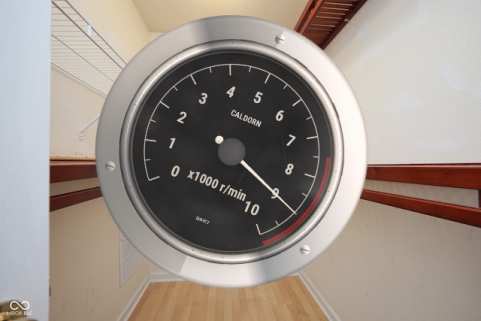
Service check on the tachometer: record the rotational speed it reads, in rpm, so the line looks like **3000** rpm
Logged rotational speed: **9000** rpm
